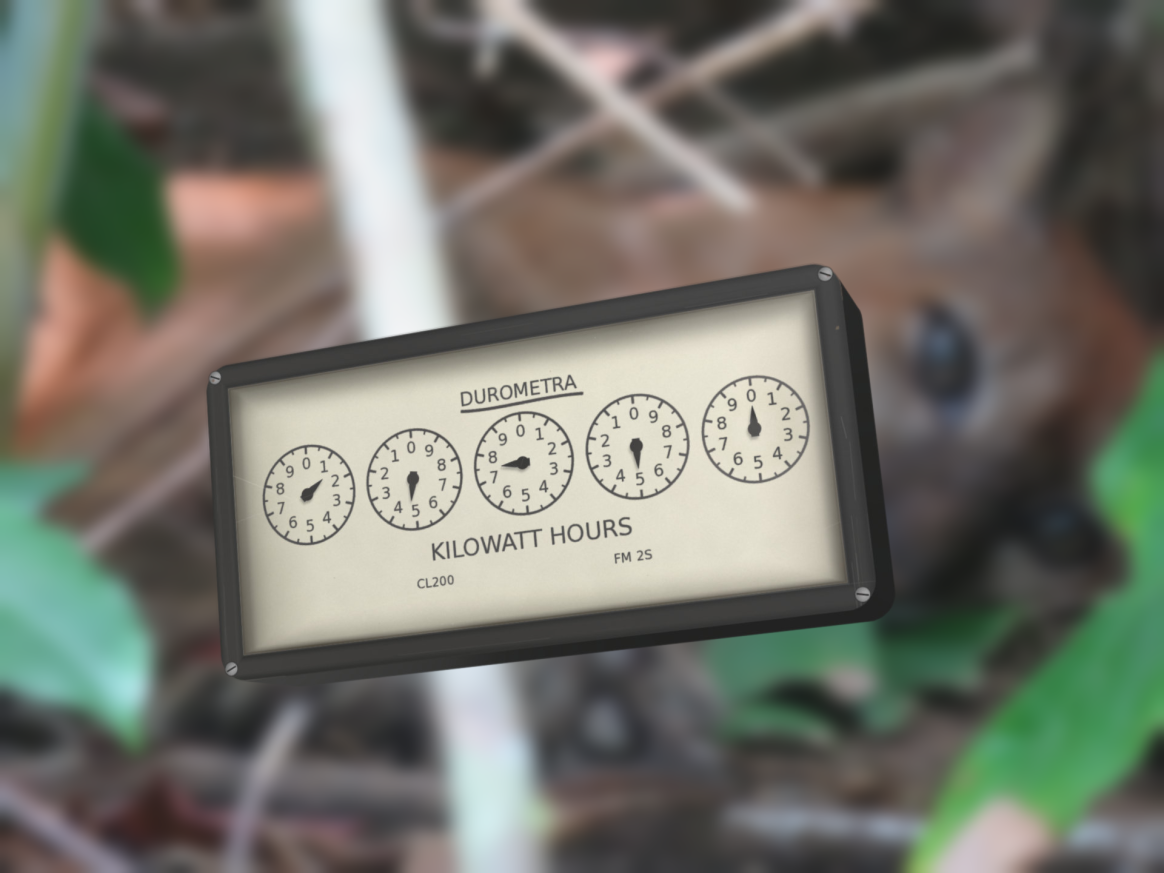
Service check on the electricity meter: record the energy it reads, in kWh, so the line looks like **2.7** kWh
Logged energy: **14750** kWh
